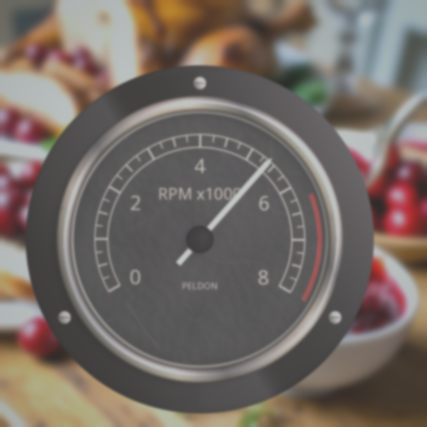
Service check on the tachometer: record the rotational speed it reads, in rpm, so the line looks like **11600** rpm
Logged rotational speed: **5375** rpm
